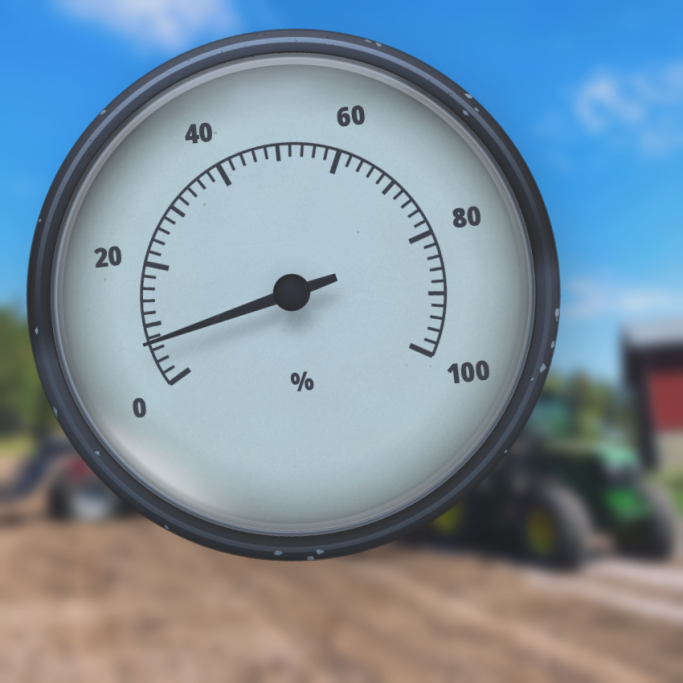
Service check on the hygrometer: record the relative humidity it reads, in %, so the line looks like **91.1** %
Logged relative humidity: **7** %
